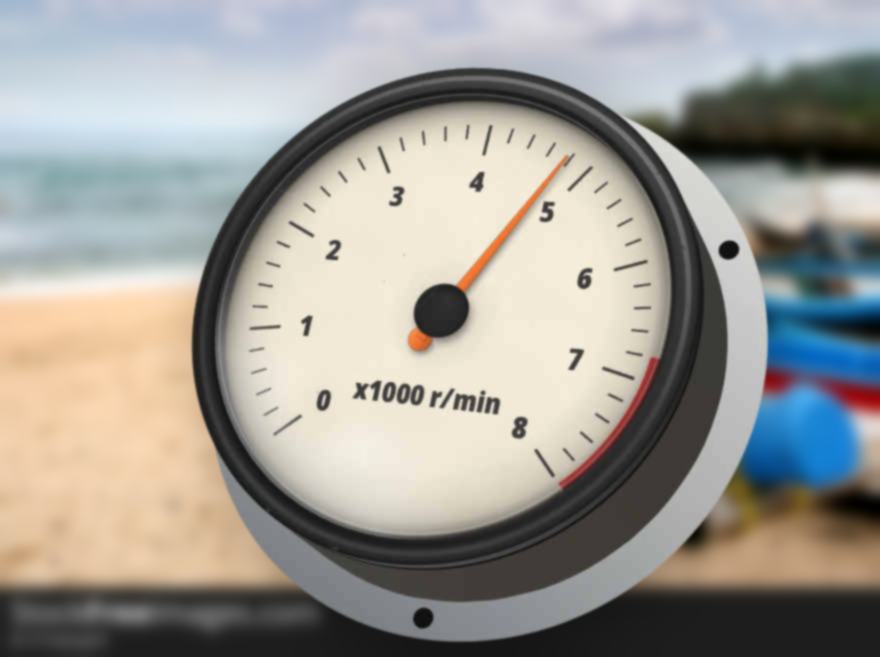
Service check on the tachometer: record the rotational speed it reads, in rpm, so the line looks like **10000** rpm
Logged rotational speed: **4800** rpm
